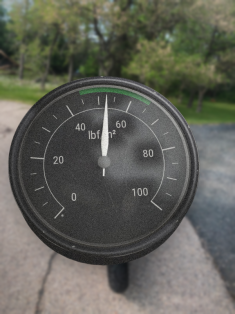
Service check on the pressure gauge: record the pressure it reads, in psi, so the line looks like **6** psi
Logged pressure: **52.5** psi
